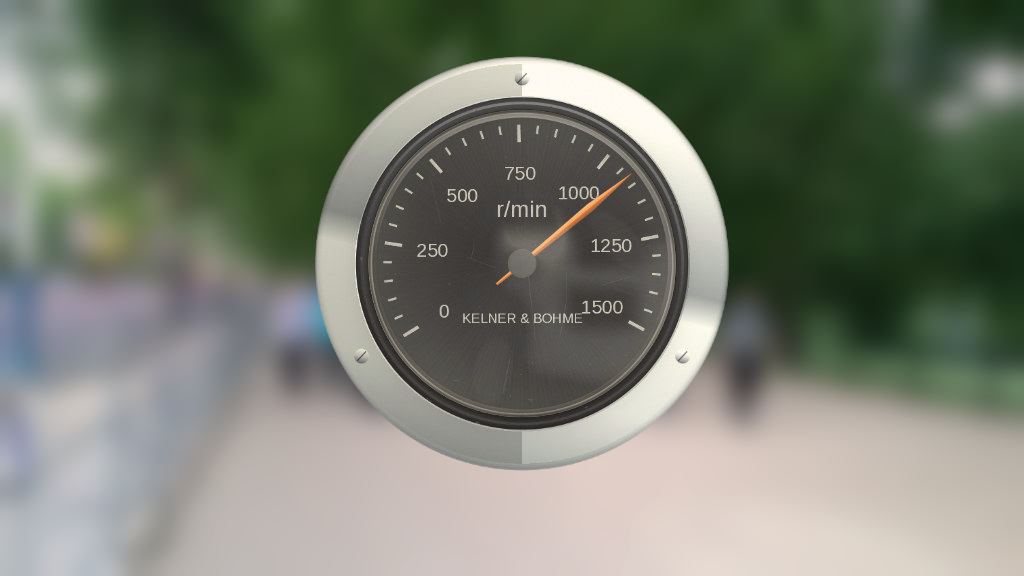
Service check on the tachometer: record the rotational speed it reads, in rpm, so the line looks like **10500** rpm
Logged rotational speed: **1075** rpm
